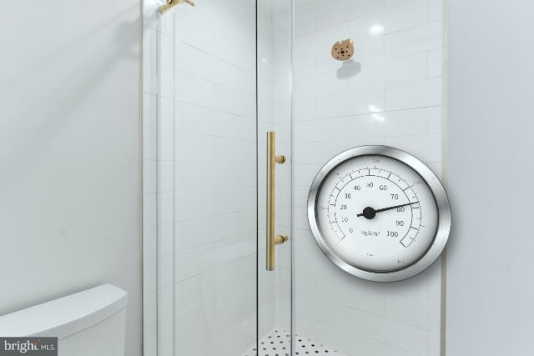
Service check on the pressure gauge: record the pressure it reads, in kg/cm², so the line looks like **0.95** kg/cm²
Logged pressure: **77.5** kg/cm²
